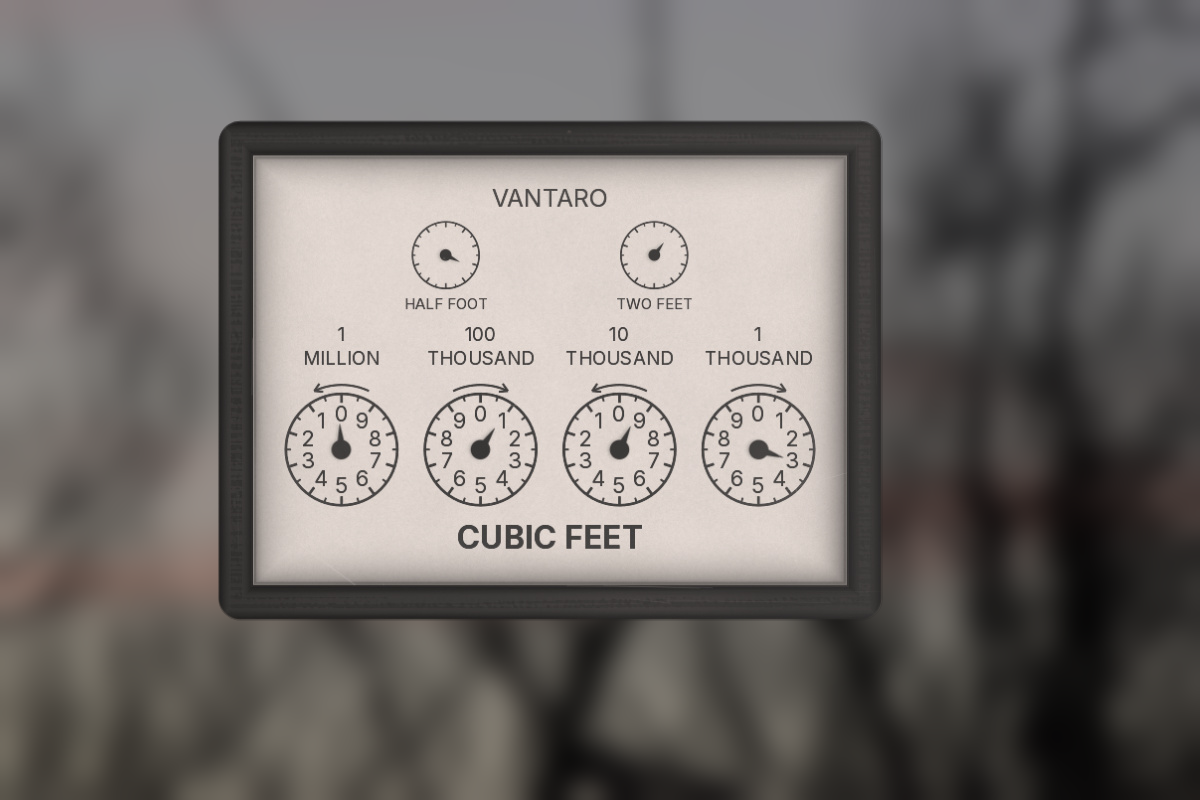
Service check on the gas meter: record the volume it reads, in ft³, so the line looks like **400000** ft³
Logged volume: **9300** ft³
